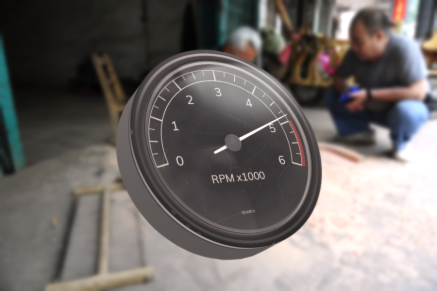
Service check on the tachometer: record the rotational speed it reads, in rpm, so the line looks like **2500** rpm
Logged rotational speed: **4875** rpm
